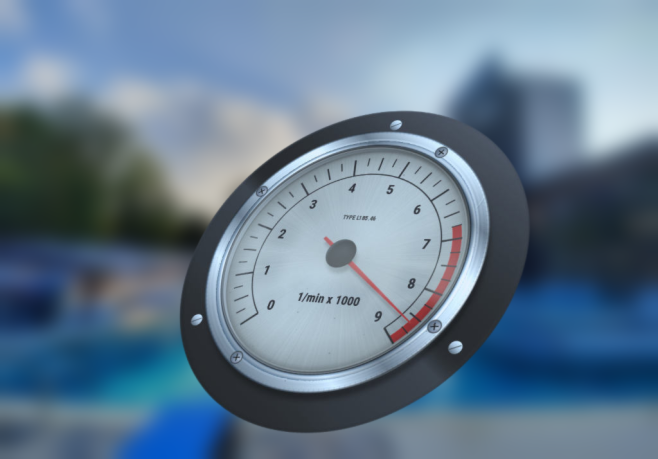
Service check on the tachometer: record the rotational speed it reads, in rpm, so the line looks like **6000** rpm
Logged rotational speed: **8625** rpm
